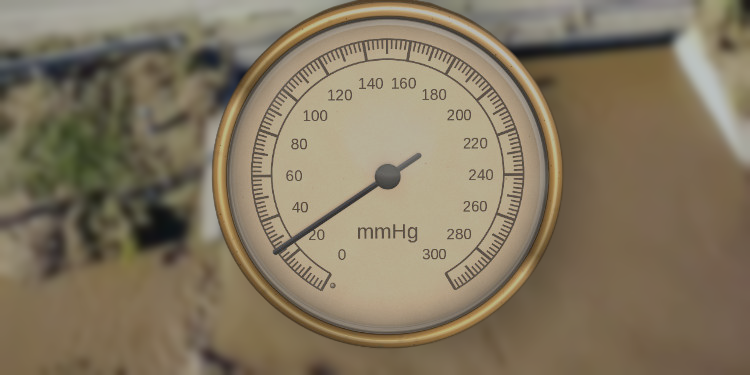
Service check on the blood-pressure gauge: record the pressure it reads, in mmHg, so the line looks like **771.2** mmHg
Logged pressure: **26** mmHg
